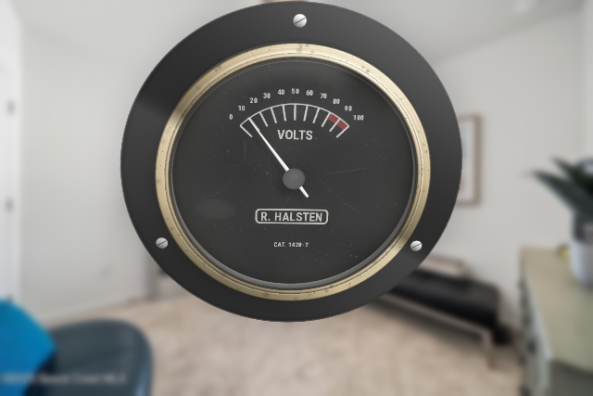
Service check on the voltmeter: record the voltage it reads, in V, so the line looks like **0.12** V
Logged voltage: **10** V
